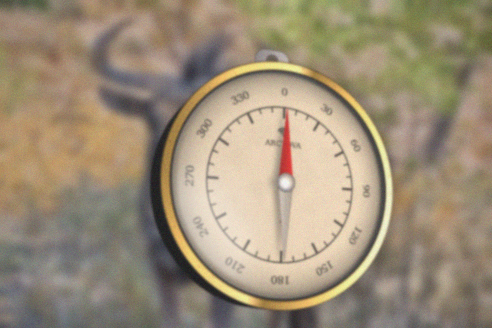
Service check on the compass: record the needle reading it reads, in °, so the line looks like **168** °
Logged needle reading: **0** °
